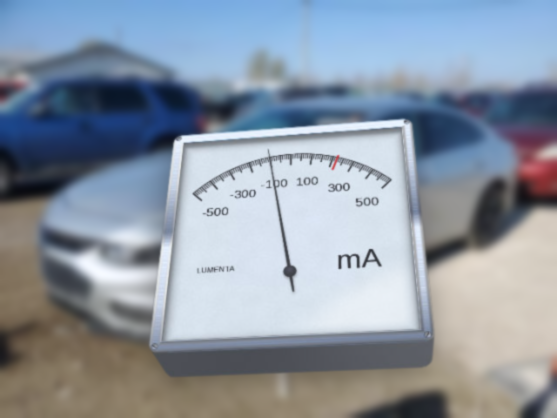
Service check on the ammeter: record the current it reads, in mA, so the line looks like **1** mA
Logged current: **-100** mA
